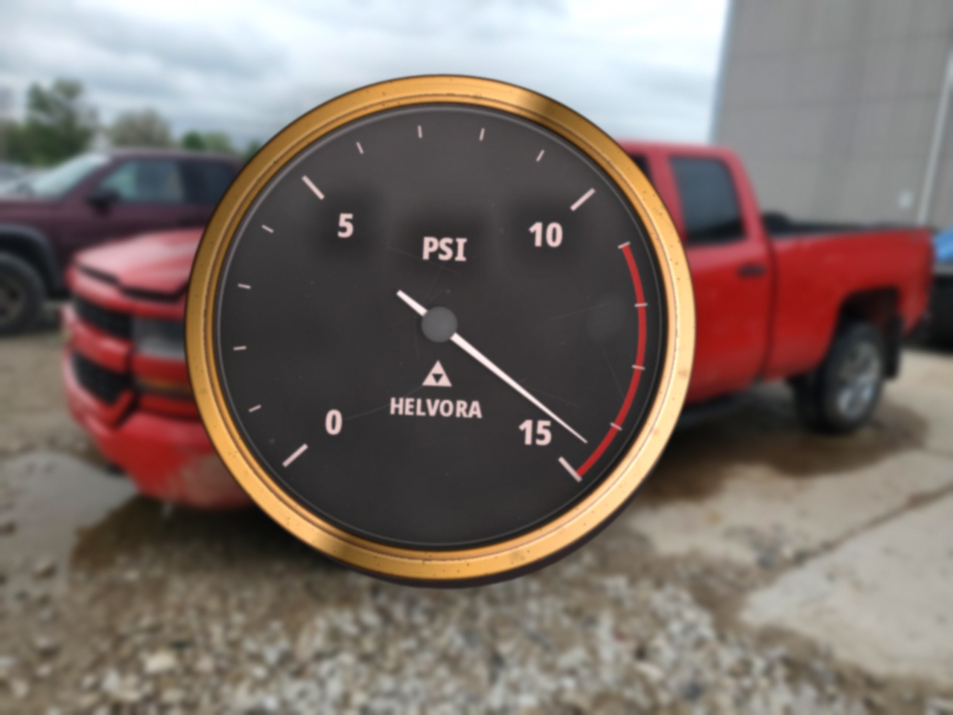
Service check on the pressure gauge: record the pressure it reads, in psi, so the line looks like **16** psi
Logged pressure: **14.5** psi
